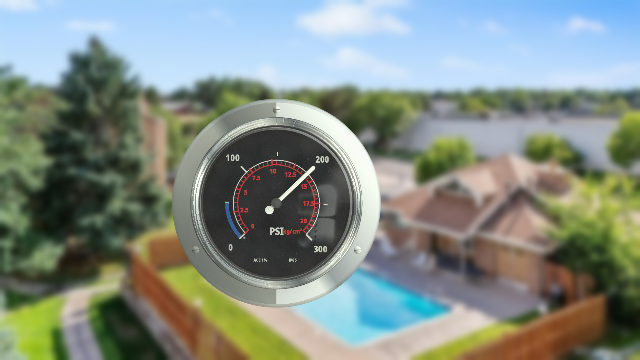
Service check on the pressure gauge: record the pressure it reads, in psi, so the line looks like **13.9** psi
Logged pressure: **200** psi
